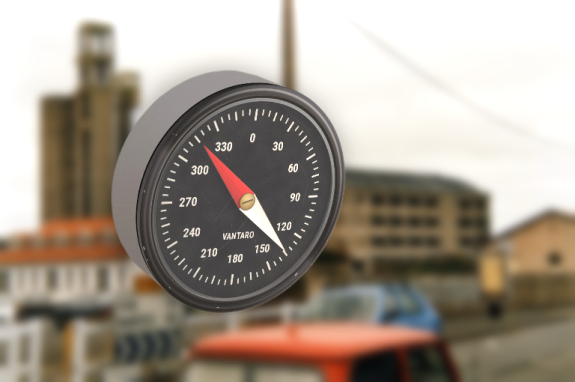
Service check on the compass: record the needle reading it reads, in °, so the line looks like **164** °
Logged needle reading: **315** °
